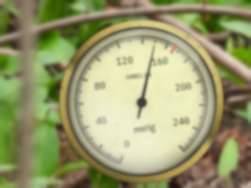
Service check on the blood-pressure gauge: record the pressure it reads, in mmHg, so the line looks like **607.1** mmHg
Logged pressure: **150** mmHg
